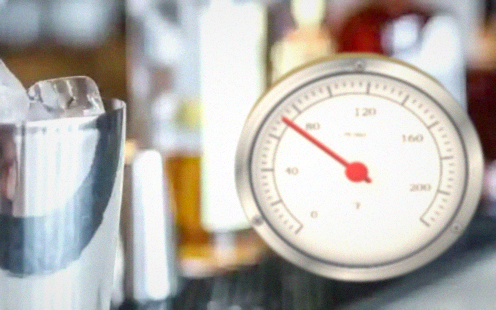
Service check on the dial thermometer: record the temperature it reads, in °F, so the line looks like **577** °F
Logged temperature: **72** °F
